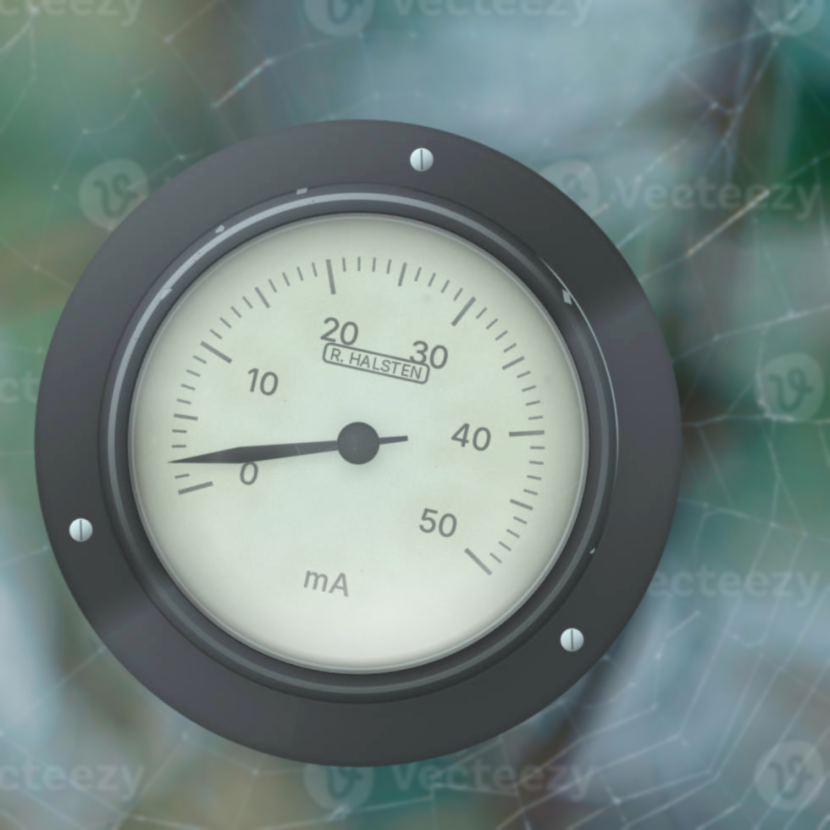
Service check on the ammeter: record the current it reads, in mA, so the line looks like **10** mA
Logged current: **2** mA
